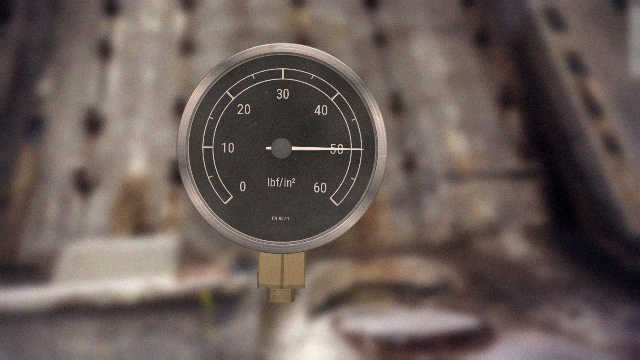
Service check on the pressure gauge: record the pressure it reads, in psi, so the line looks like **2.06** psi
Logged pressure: **50** psi
